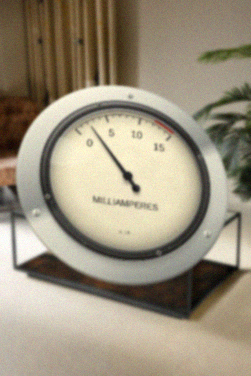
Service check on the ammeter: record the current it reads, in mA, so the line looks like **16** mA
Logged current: **2** mA
